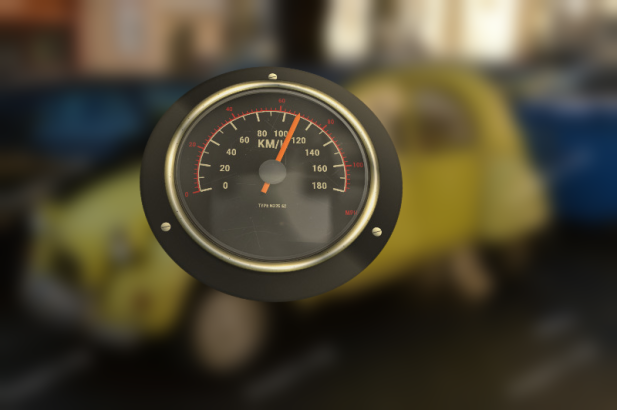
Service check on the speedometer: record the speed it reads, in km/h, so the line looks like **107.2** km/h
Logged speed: **110** km/h
